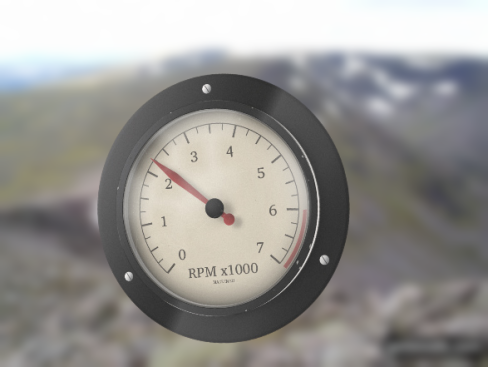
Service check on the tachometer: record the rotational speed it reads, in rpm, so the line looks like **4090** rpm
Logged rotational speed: **2250** rpm
